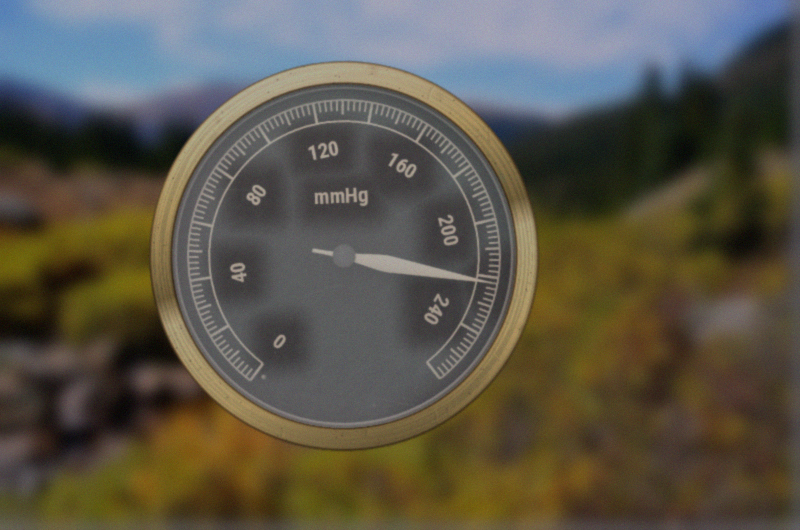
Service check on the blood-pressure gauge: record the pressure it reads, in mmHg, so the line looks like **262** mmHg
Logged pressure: **222** mmHg
